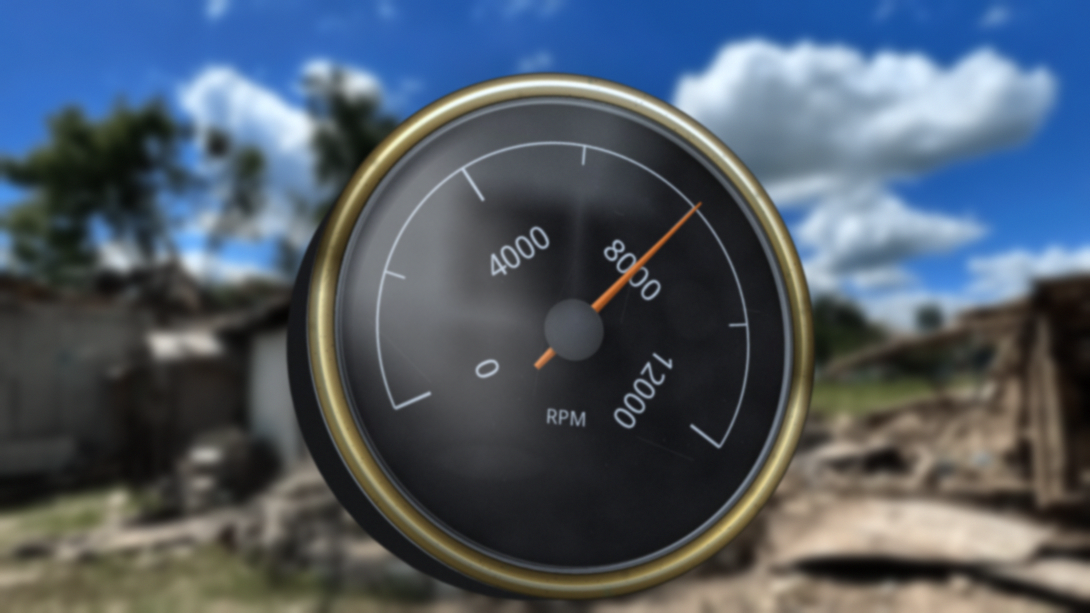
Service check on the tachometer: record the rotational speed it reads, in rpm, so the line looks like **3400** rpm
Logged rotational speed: **8000** rpm
